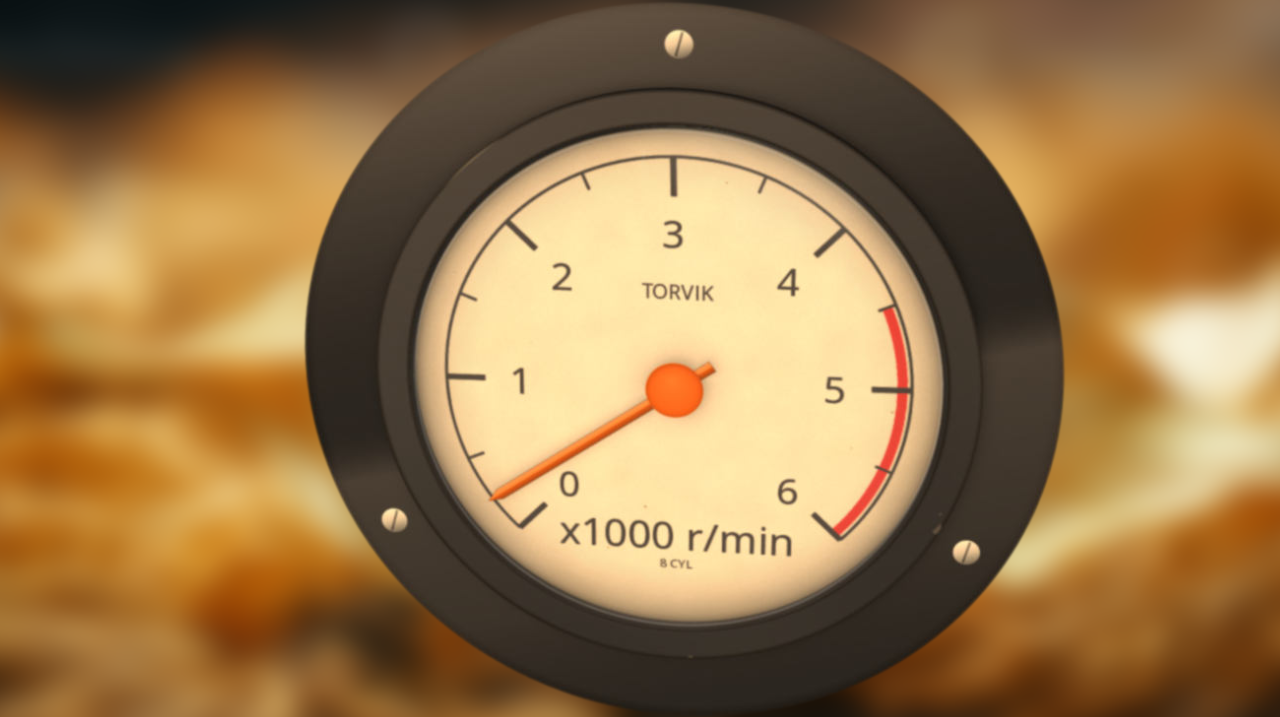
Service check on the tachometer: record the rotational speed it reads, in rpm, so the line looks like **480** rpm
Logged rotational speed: **250** rpm
